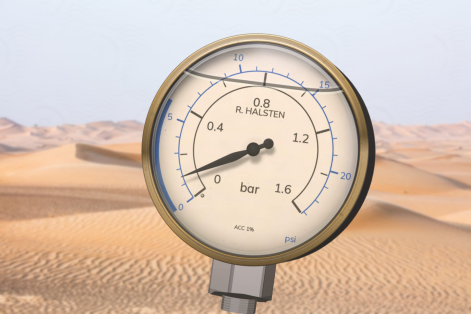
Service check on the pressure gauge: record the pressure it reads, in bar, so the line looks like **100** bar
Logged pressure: **0.1** bar
